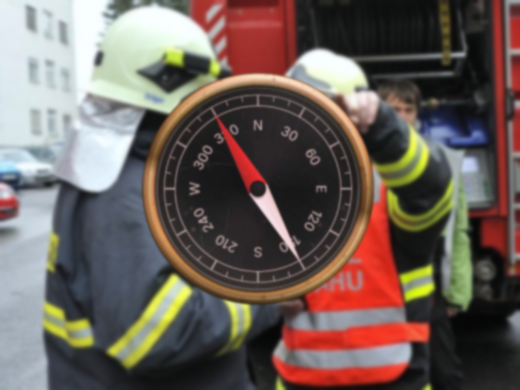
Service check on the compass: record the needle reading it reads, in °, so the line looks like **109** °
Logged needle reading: **330** °
